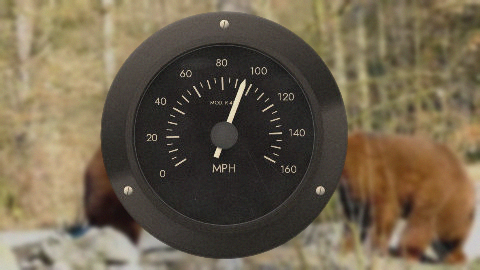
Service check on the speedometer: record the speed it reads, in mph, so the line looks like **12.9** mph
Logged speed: **95** mph
